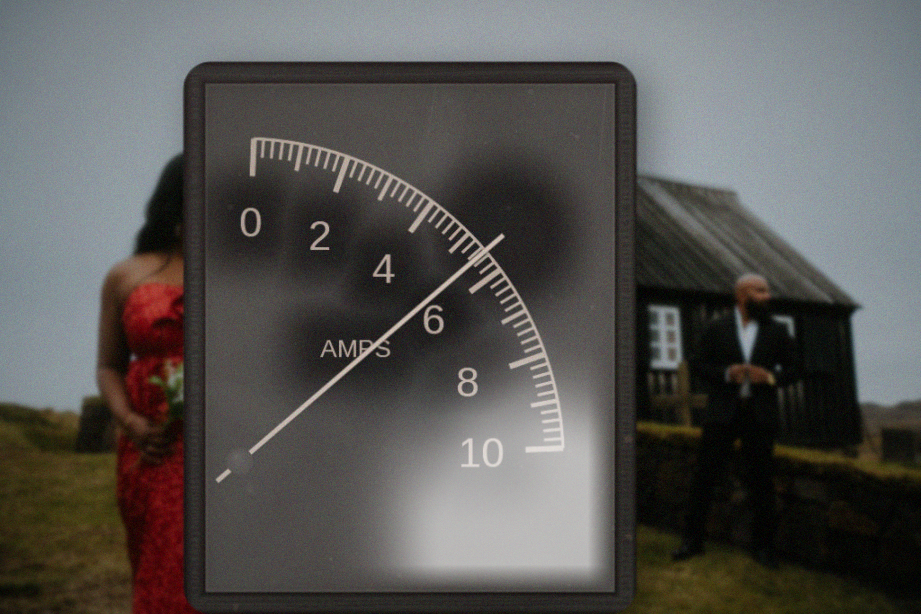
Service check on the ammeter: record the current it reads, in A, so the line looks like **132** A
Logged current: **5.5** A
